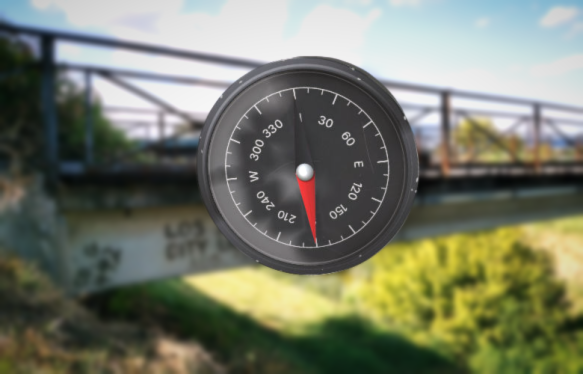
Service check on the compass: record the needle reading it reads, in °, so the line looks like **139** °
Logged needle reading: **180** °
